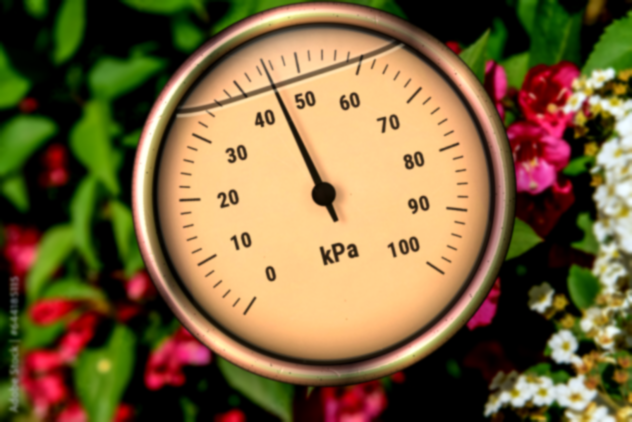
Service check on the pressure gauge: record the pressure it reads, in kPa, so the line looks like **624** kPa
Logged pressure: **45** kPa
